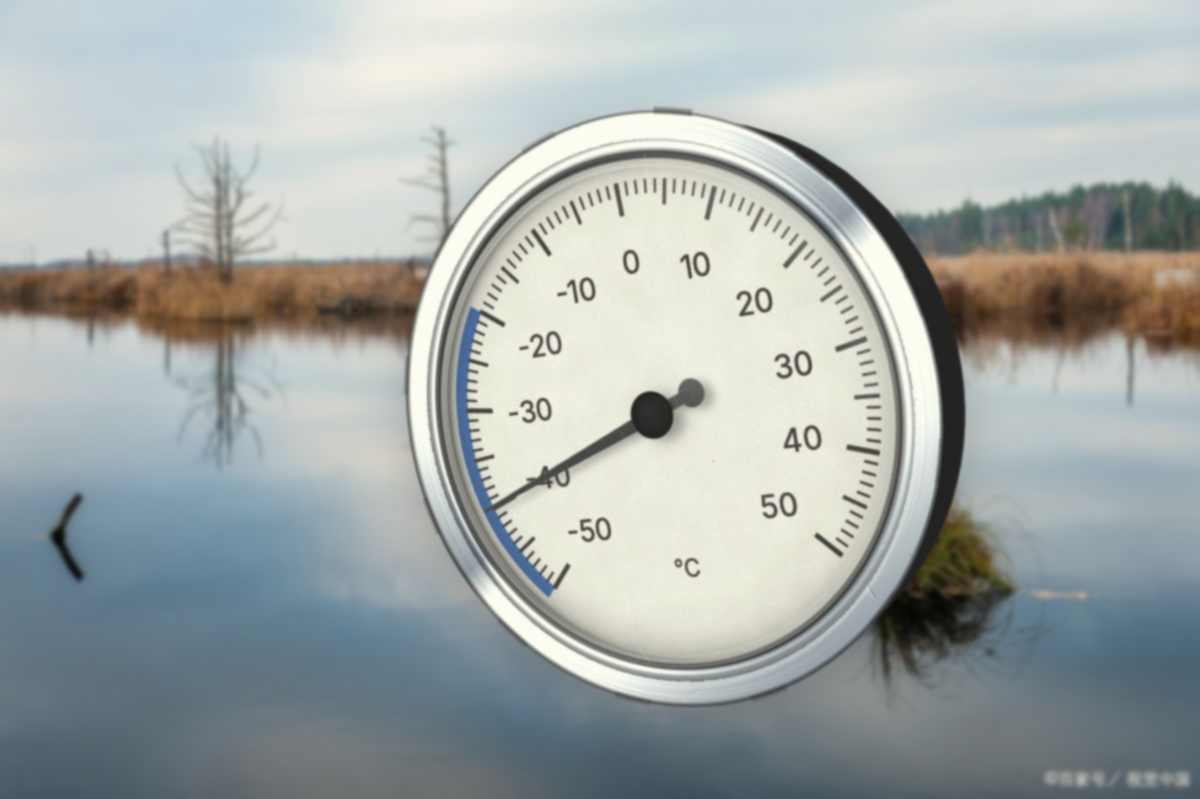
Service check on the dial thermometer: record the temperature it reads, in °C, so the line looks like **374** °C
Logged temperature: **-40** °C
